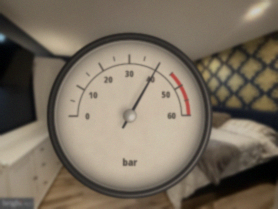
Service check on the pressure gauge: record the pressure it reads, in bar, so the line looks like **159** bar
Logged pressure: **40** bar
